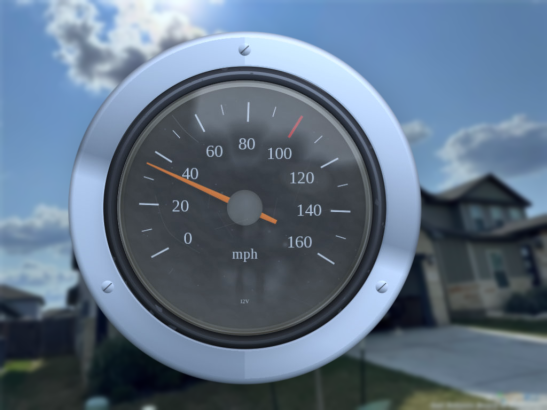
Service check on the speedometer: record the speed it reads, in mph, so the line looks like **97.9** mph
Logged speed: **35** mph
